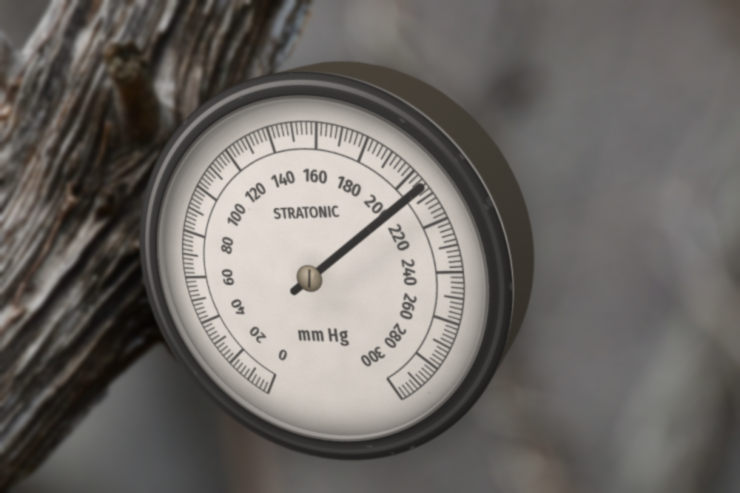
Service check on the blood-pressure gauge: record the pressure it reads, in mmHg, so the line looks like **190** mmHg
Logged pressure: **206** mmHg
